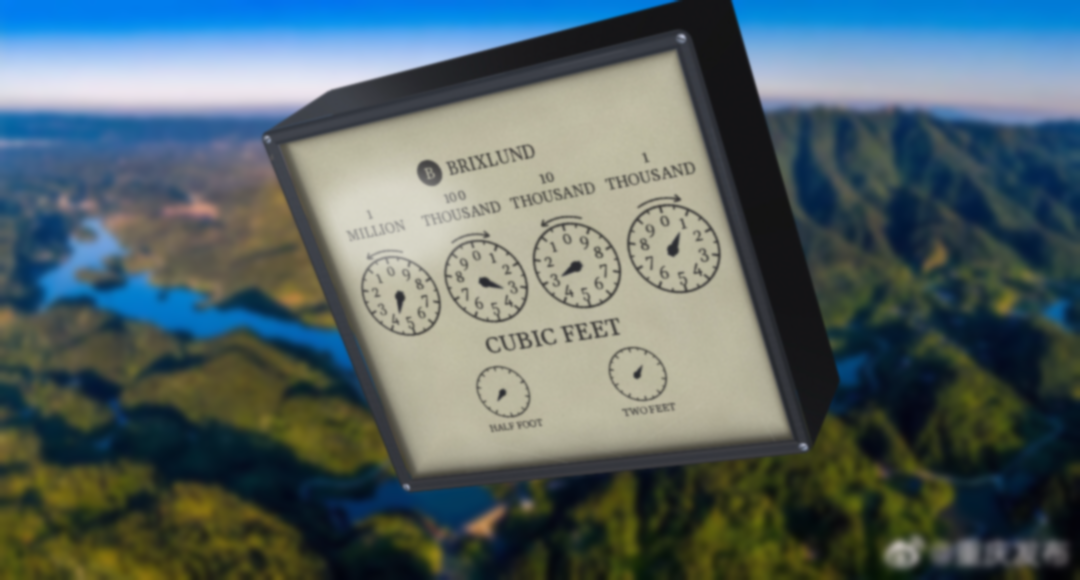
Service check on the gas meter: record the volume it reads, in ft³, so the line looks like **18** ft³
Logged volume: **433100** ft³
